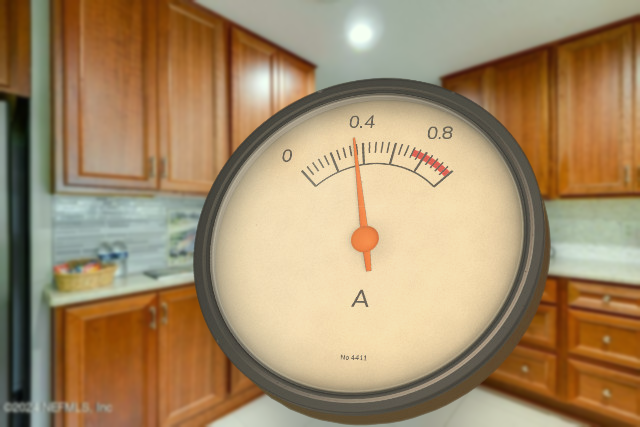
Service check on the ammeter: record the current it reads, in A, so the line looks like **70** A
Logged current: **0.36** A
